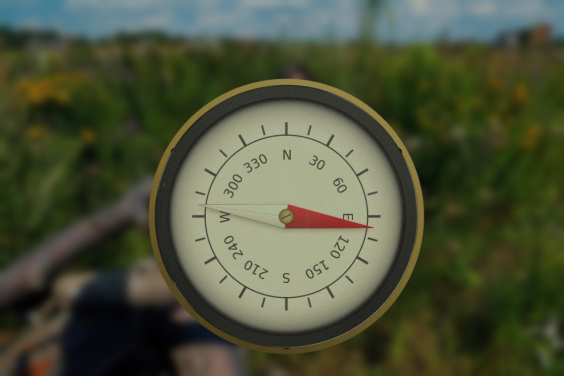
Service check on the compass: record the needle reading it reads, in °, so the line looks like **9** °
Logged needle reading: **97.5** °
